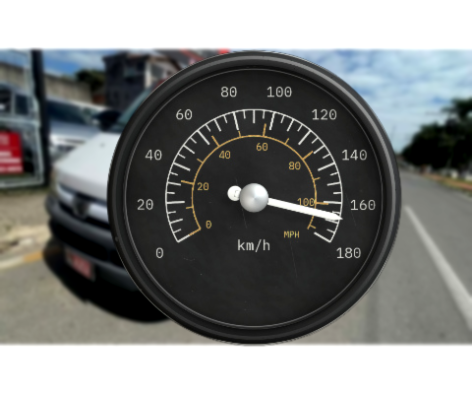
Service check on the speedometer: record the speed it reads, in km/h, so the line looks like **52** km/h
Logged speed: **167.5** km/h
